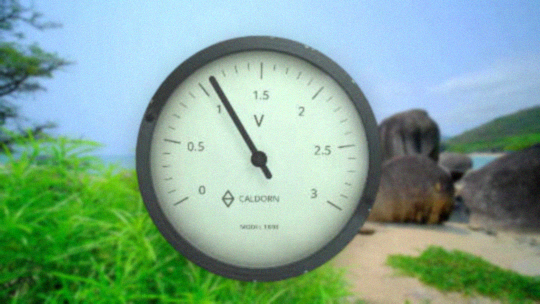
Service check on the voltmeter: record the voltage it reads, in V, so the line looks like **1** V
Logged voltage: **1.1** V
